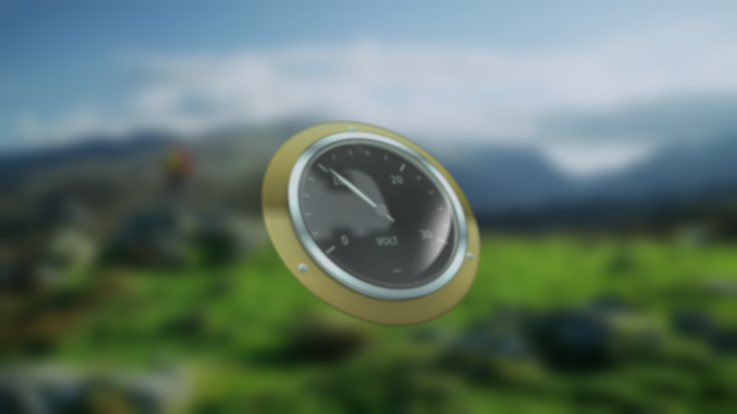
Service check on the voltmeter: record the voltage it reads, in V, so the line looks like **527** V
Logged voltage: **10** V
